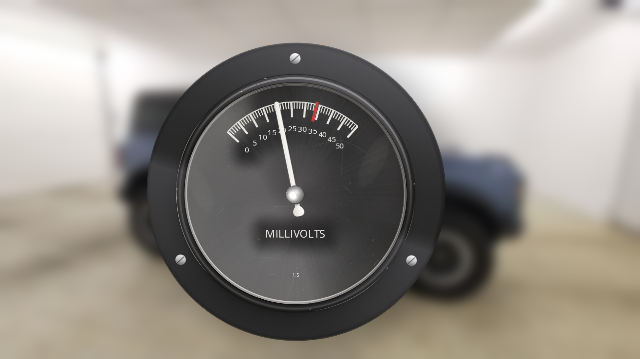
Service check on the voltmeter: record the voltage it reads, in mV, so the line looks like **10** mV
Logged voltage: **20** mV
